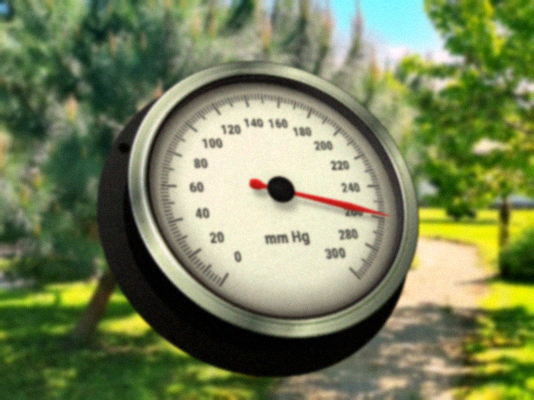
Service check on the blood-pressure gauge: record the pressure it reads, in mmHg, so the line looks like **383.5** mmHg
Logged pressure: **260** mmHg
